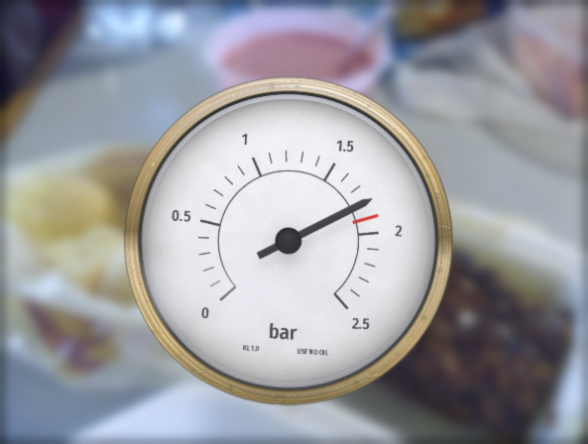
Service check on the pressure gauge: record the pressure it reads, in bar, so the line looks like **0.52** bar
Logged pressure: **1.8** bar
